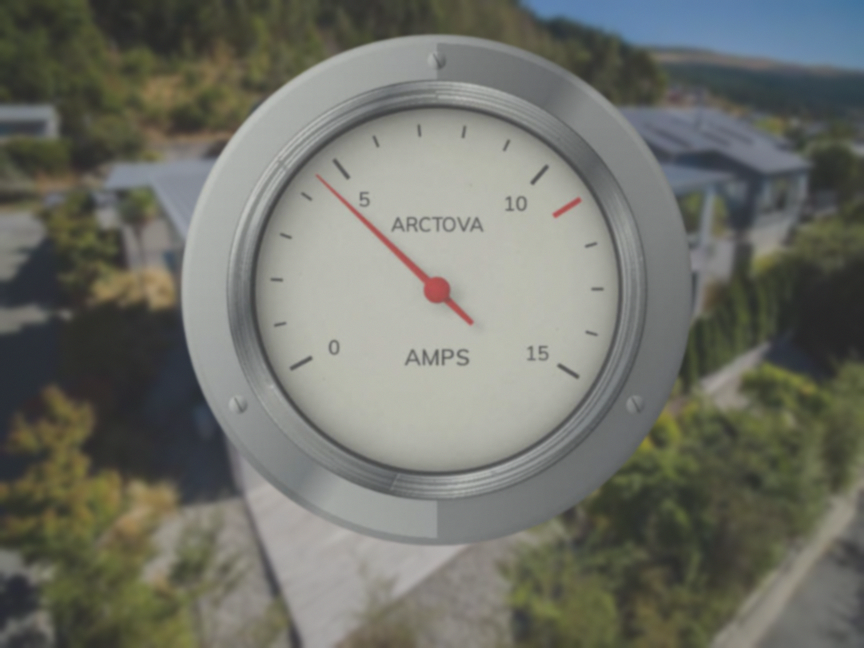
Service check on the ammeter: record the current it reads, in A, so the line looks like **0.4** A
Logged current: **4.5** A
